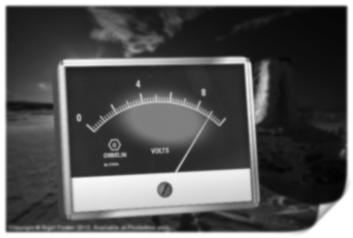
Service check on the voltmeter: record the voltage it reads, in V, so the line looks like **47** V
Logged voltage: **9** V
